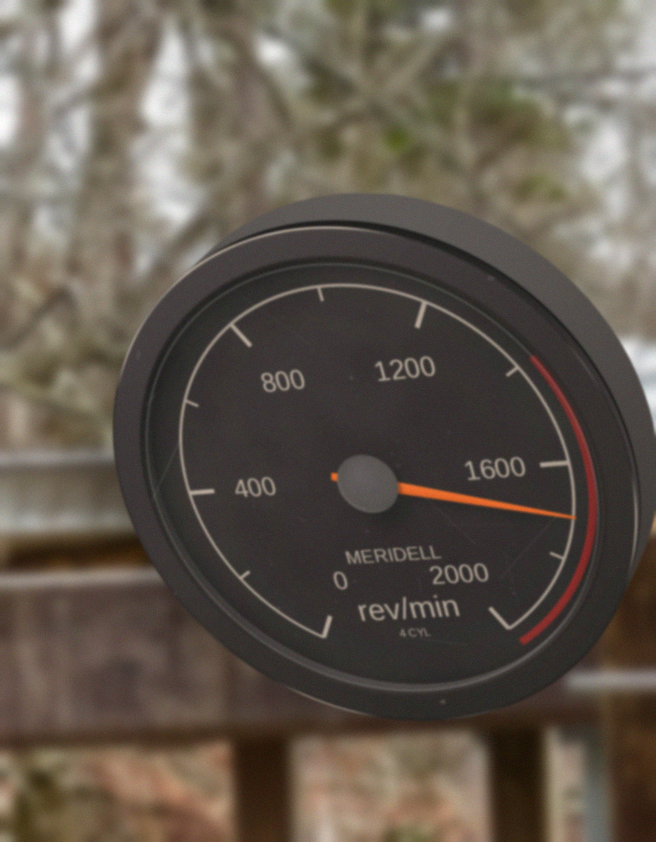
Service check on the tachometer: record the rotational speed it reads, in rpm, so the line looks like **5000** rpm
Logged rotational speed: **1700** rpm
